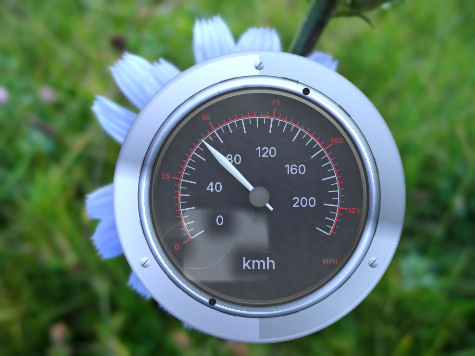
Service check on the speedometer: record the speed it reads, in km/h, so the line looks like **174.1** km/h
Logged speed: **70** km/h
